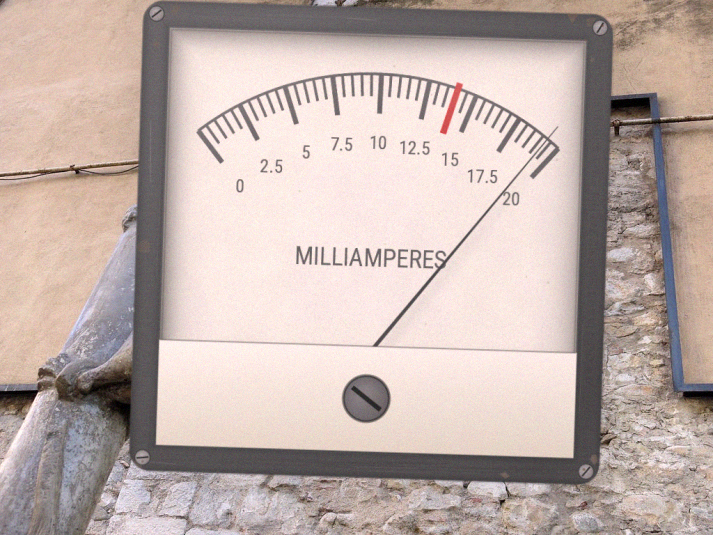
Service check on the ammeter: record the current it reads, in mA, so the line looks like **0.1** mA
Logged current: **19.25** mA
